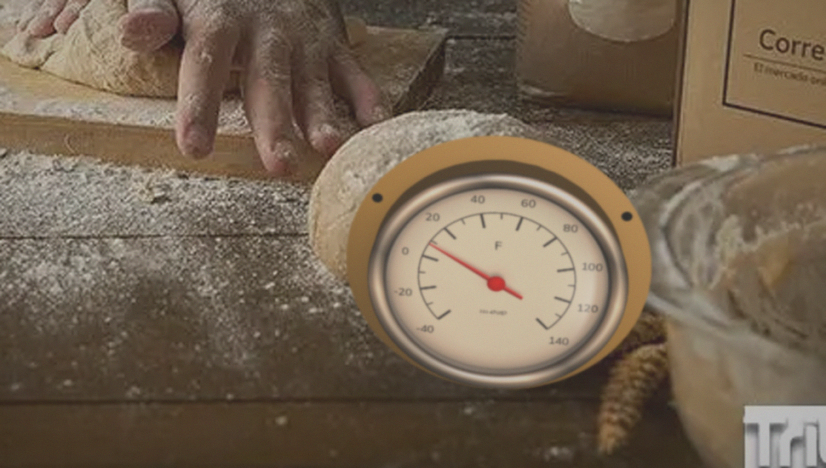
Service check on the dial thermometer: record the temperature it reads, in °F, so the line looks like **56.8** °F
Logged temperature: **10** °F
